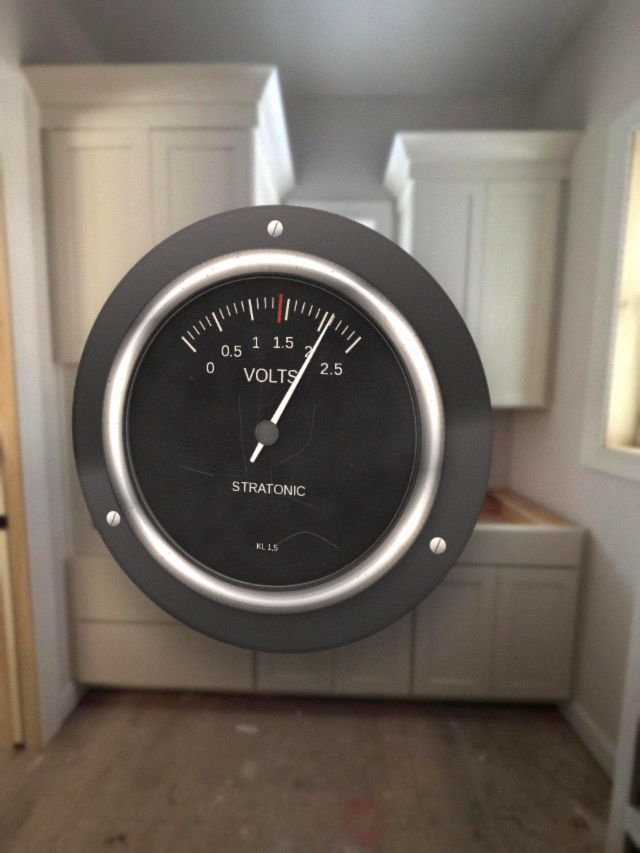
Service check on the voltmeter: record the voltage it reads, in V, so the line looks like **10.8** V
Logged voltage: **2.1** V
